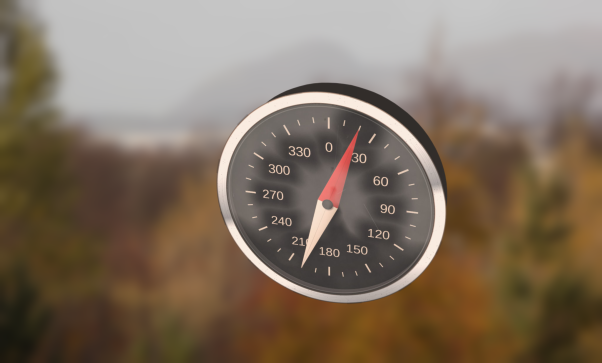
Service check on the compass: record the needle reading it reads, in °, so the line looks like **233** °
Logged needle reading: **20** °
